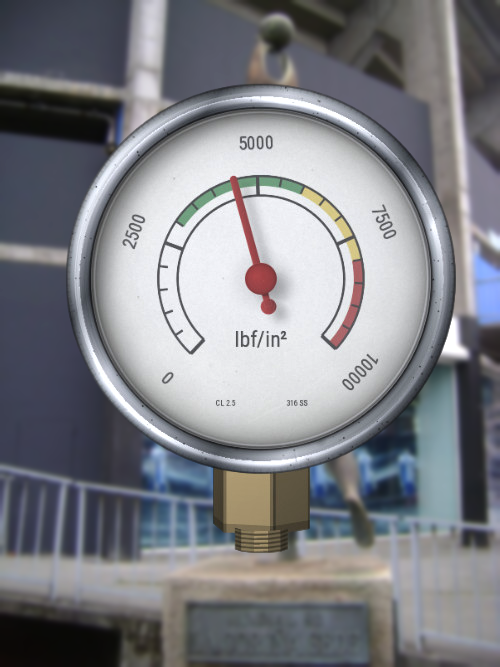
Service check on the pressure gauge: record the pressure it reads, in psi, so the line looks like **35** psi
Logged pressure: **4500** psi
